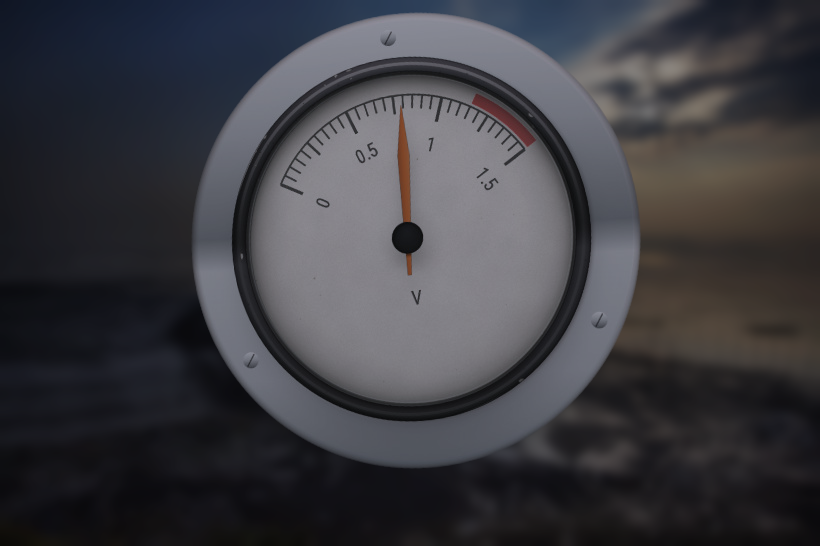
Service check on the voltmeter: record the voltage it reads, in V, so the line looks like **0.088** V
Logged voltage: **0.8** V
